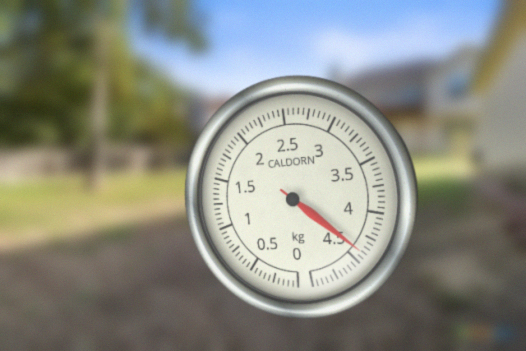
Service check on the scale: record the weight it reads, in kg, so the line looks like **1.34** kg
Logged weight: **4.4** kg
